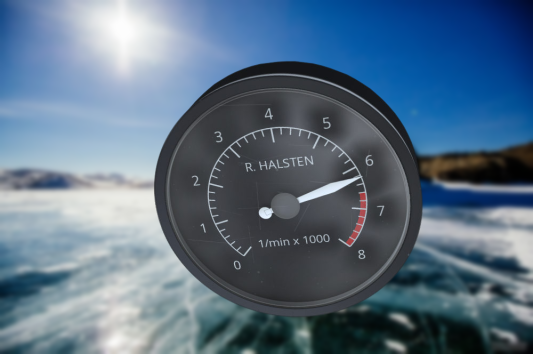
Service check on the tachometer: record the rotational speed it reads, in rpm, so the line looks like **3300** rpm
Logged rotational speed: **6200** rpm
